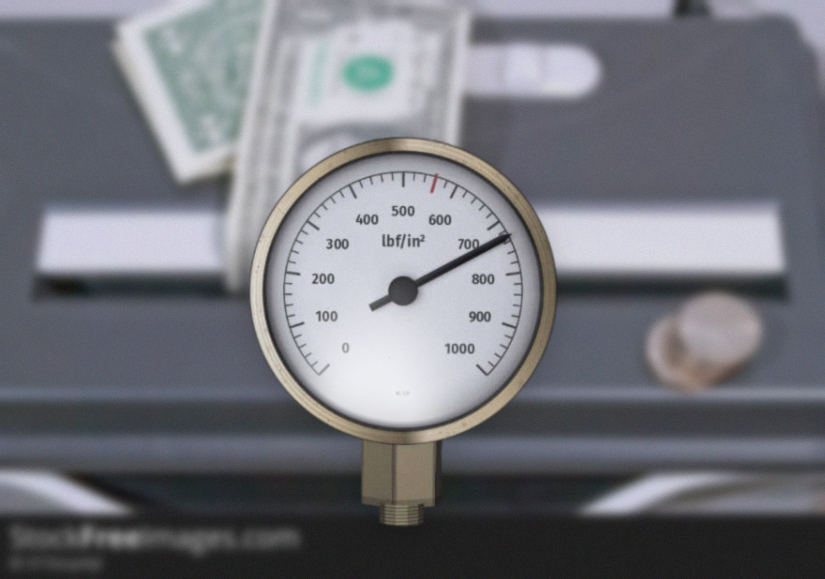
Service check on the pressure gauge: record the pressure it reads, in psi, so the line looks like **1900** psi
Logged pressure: **730** psi
